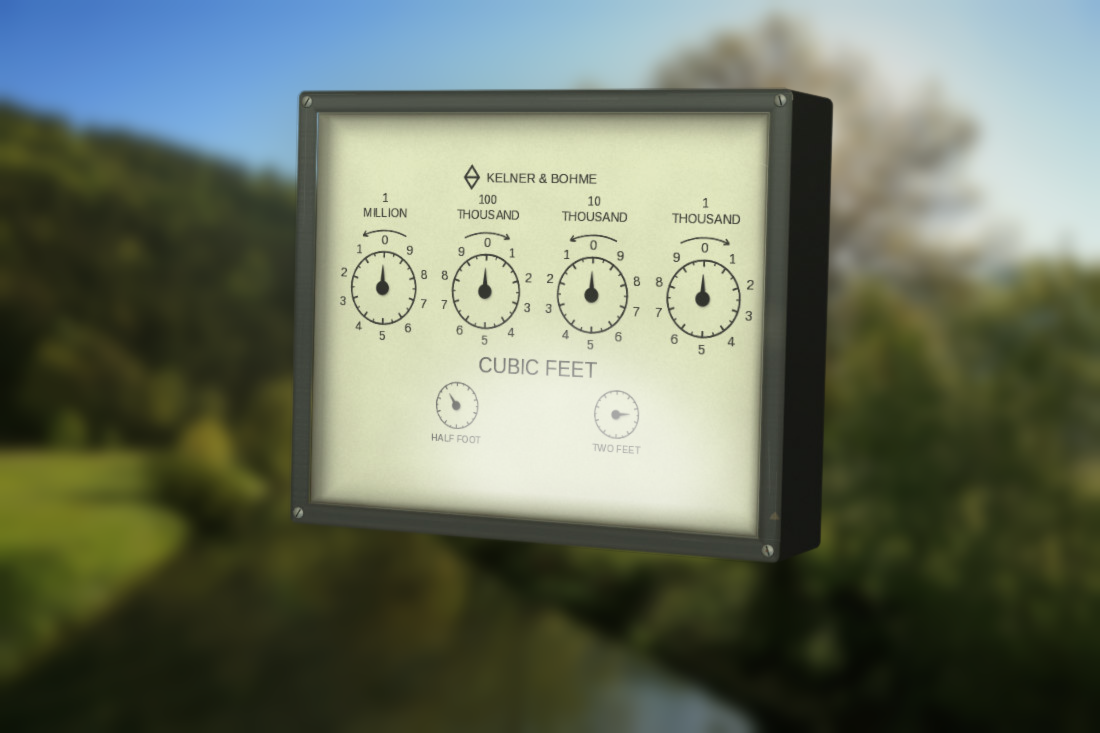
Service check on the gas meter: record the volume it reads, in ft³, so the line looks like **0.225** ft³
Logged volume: **0** ft³
